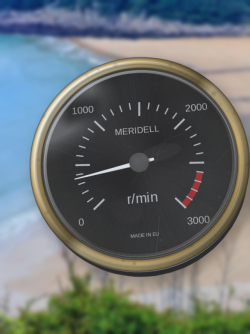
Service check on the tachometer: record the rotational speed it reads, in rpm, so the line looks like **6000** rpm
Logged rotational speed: **350** rpm
